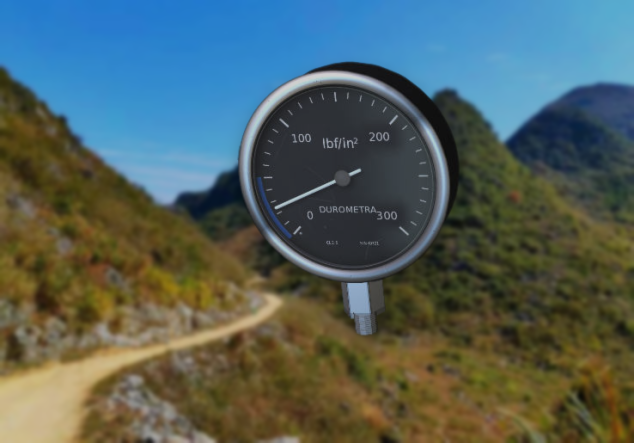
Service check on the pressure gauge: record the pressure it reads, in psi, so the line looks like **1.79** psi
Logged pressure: **25** psi
